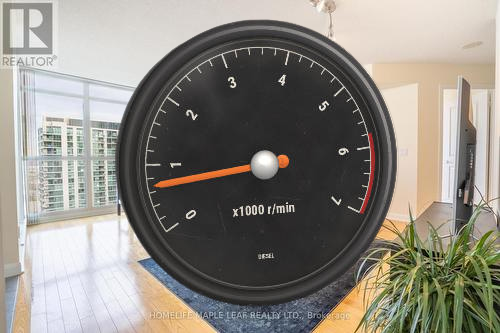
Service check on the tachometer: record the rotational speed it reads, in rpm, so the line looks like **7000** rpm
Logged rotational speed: **700** rpm
